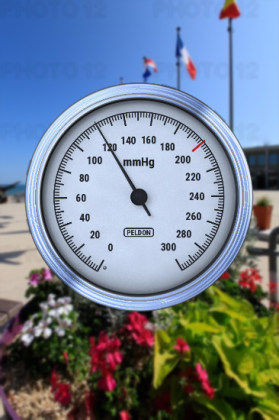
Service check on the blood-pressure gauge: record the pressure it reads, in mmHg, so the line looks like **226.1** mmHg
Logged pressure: **120** mmHg
